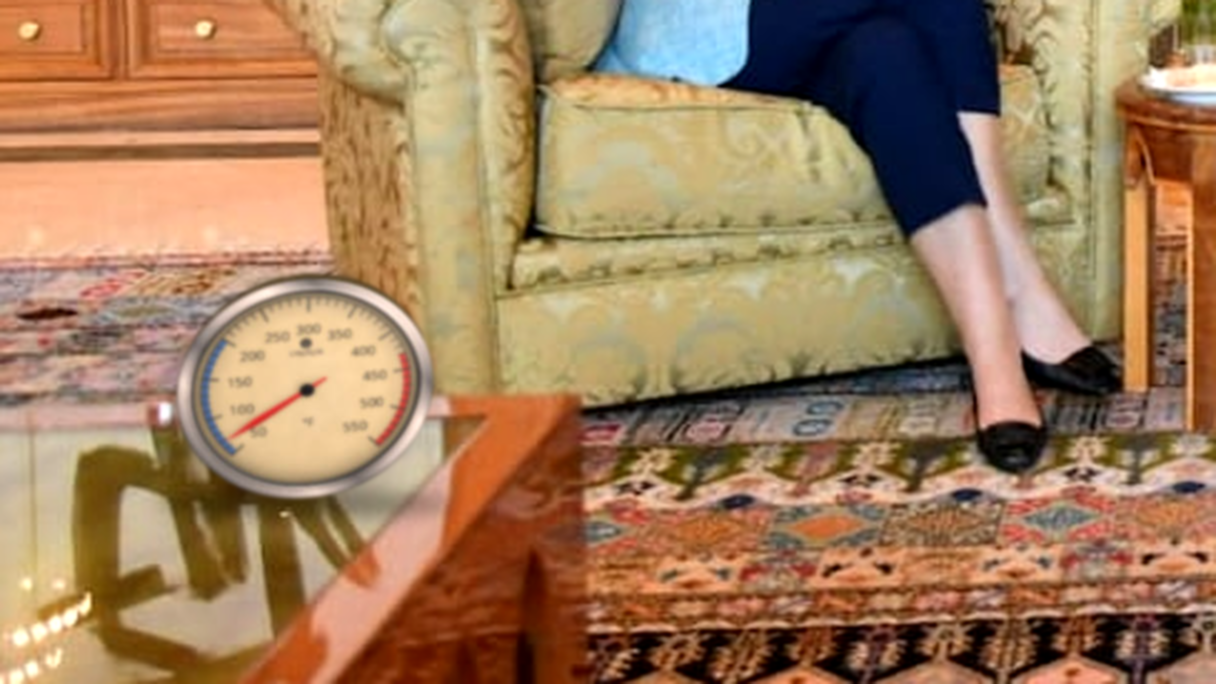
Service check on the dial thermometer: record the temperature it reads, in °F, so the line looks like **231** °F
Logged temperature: **70** °F
